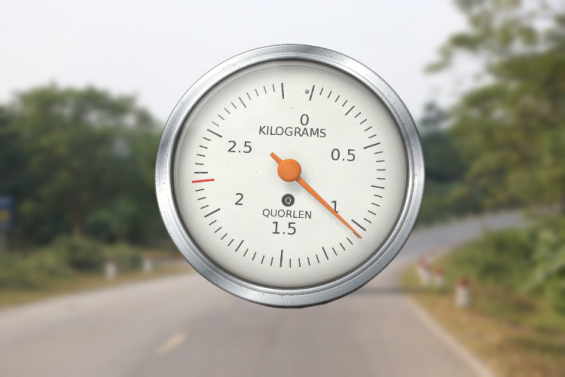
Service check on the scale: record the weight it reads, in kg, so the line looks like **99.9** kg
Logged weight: **1.05** kg
